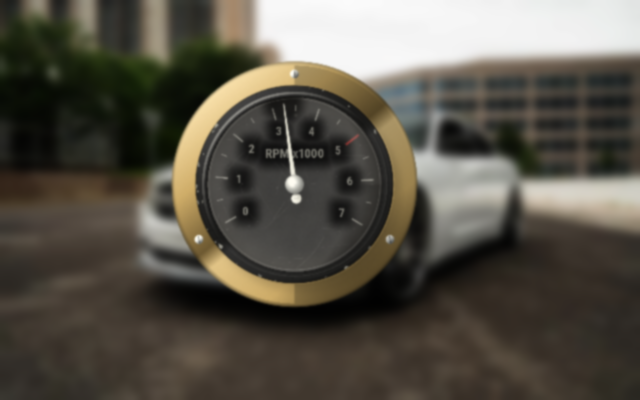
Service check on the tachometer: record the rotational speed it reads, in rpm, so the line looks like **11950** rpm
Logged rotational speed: **3250** rpm
